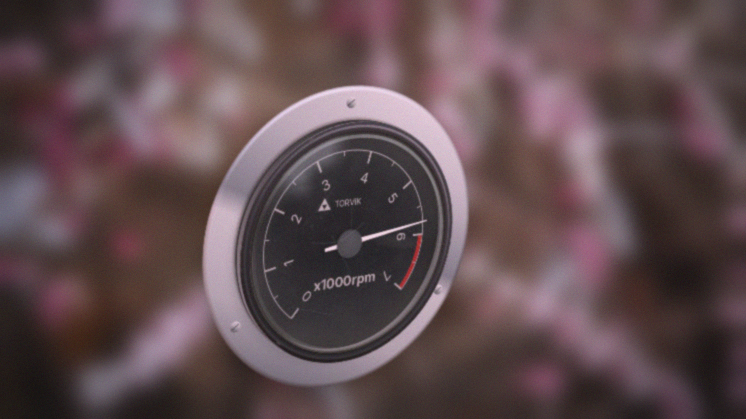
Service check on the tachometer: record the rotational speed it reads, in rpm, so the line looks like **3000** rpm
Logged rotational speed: **5750** rpm
